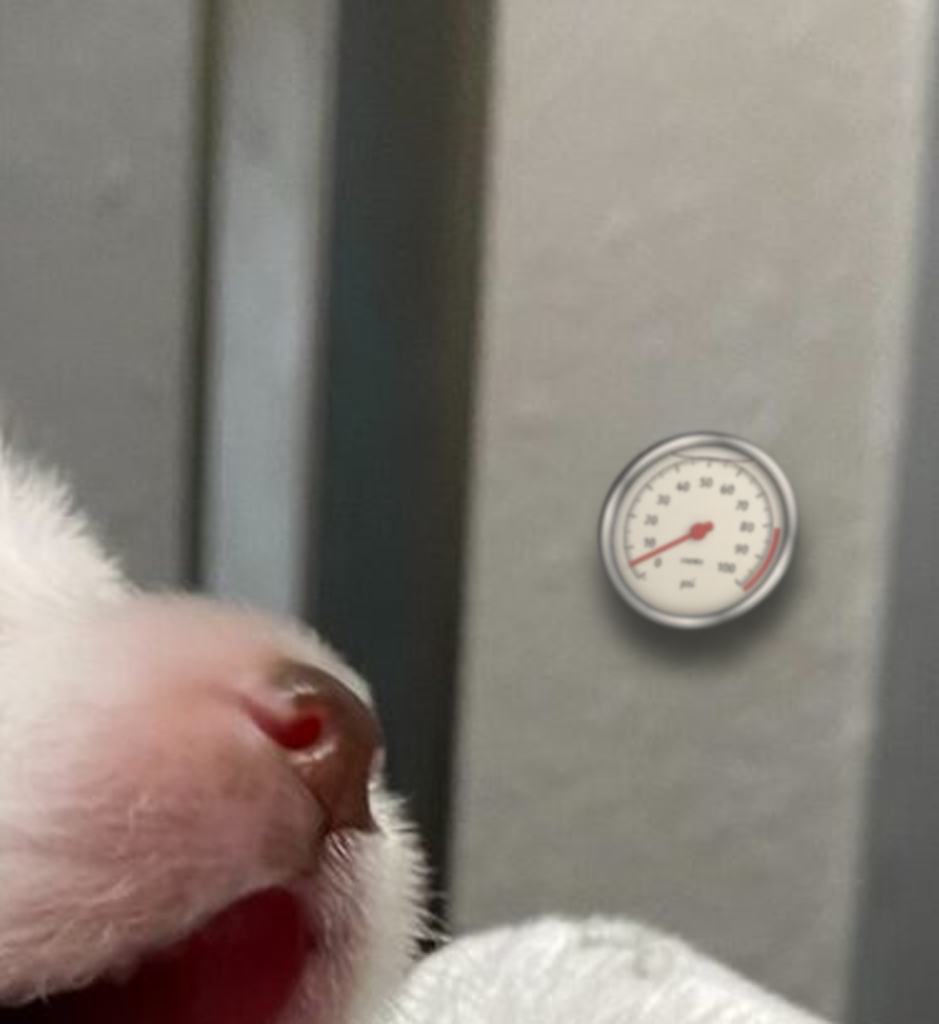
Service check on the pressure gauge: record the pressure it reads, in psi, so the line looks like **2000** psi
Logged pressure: **5** psi
